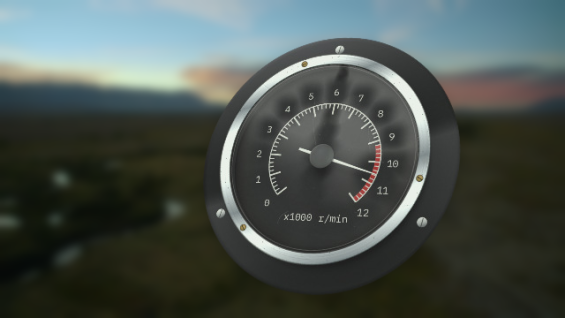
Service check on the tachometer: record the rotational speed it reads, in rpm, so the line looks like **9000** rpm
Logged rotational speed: **10600** rpm
